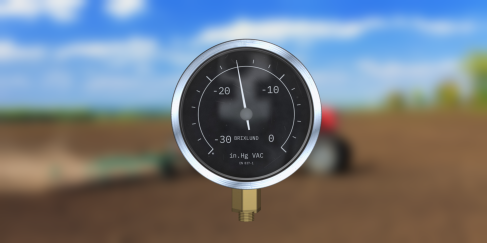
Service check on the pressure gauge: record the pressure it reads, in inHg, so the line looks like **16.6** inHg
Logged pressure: **-16** inHg
